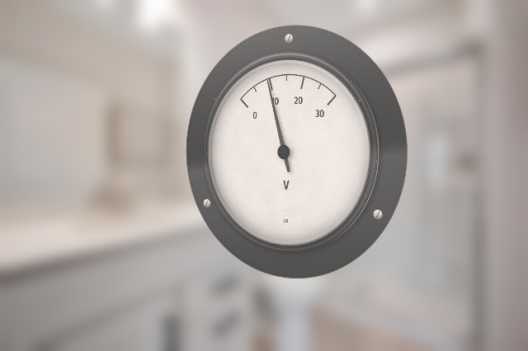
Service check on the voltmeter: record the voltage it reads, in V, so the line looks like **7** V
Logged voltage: **10** V
